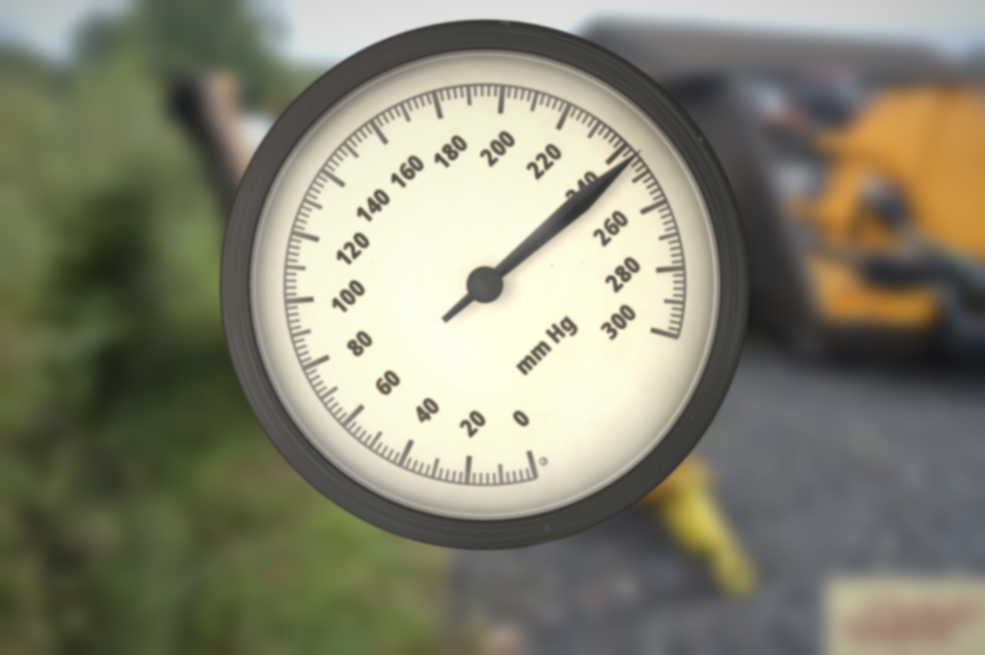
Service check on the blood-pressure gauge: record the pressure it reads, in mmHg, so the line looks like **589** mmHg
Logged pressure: **244** mmHg
